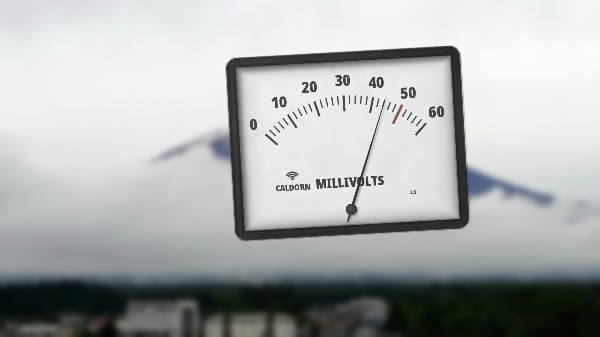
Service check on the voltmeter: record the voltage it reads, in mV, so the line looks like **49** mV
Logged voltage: **44** mV
